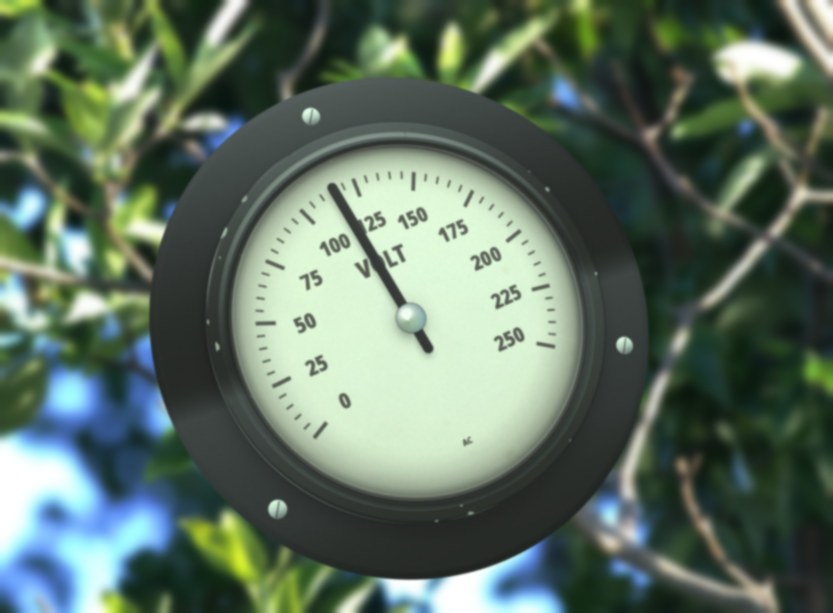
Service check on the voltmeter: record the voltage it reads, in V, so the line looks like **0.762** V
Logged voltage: **115** V
